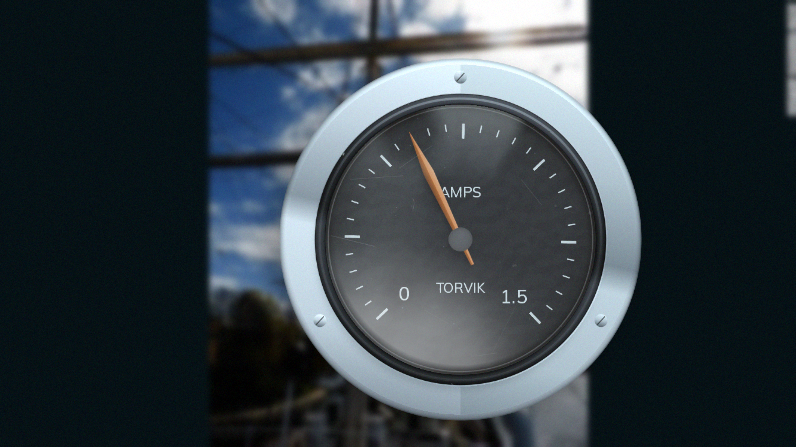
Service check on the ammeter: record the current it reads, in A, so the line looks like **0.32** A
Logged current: **0.6** A
